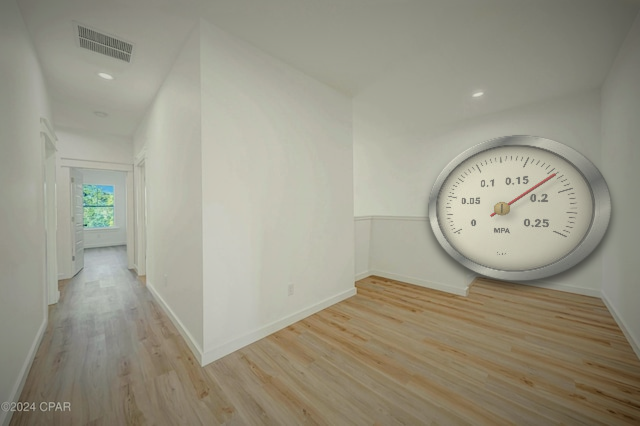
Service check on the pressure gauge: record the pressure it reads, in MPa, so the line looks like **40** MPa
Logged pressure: **0.18** MPa
